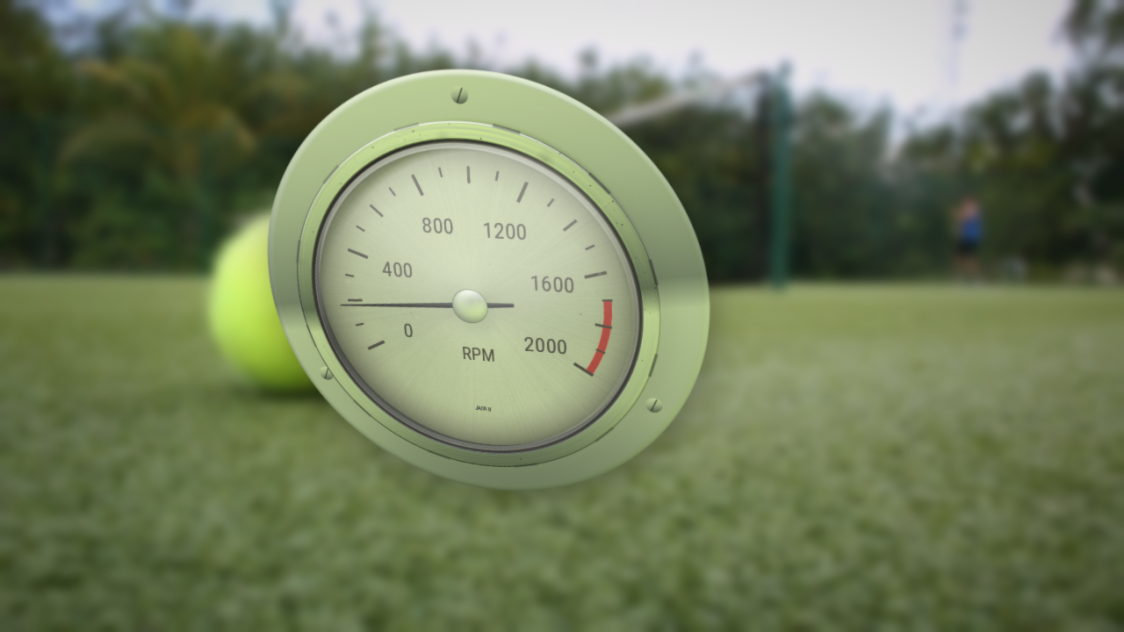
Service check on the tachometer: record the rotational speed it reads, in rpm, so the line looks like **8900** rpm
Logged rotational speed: **200** rpm
